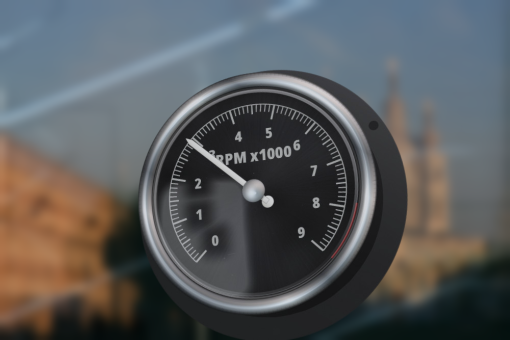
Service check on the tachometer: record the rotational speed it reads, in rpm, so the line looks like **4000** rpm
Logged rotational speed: **2900** rpm
